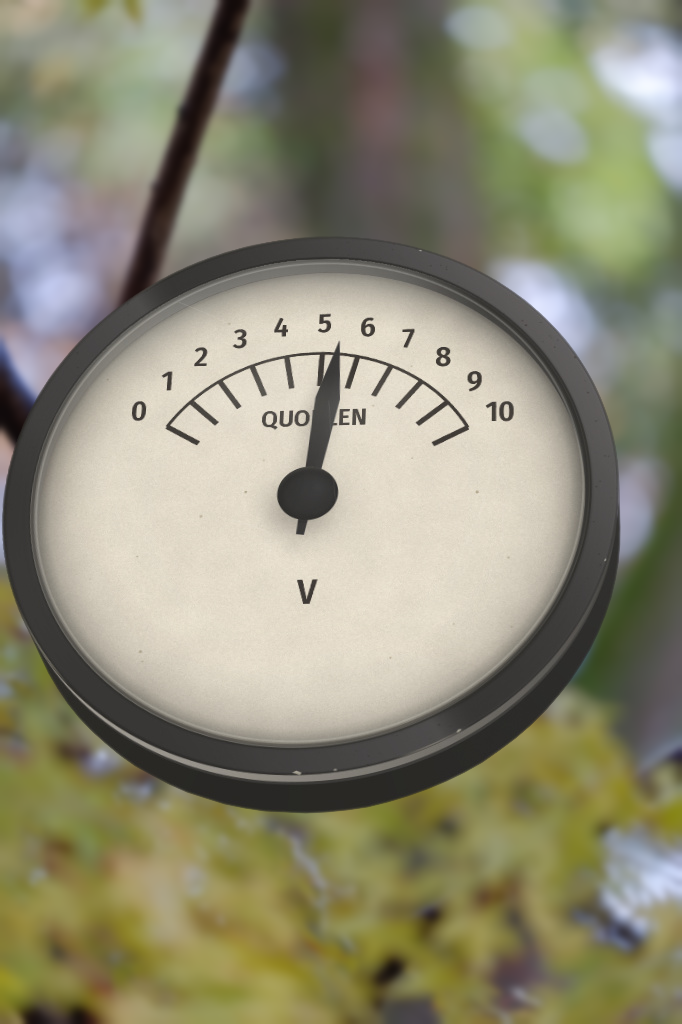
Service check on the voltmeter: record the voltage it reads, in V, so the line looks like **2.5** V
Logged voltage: **5.5** V
